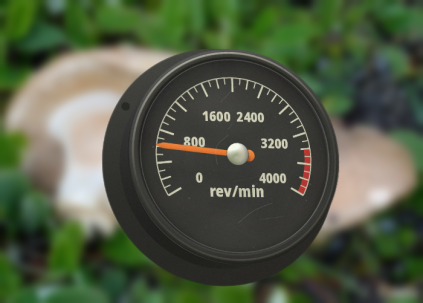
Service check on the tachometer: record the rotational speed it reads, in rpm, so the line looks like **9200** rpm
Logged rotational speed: **600** rpm
